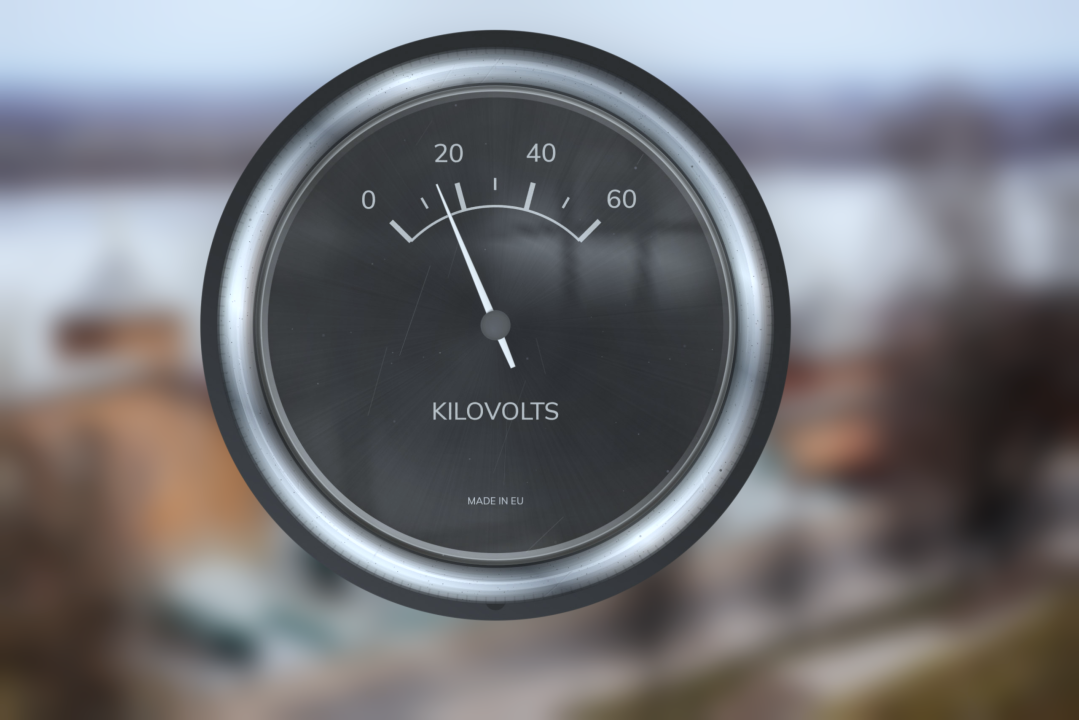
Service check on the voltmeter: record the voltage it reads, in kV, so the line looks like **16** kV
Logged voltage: **15** kV
